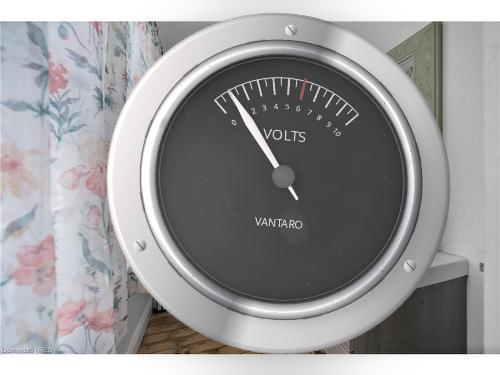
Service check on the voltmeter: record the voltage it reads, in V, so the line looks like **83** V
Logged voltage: **1** V
